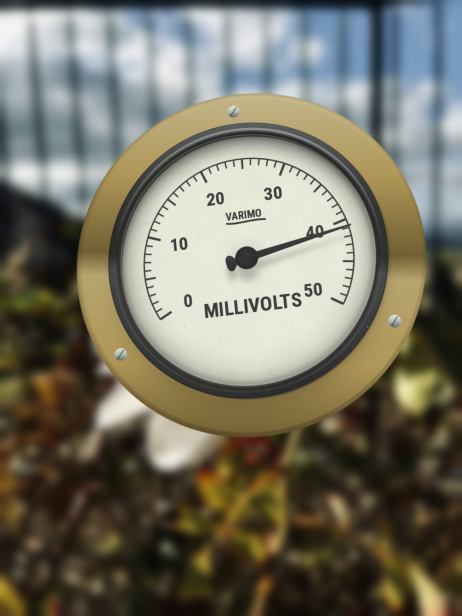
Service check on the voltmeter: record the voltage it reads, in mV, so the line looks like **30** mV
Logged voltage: **41** mV
